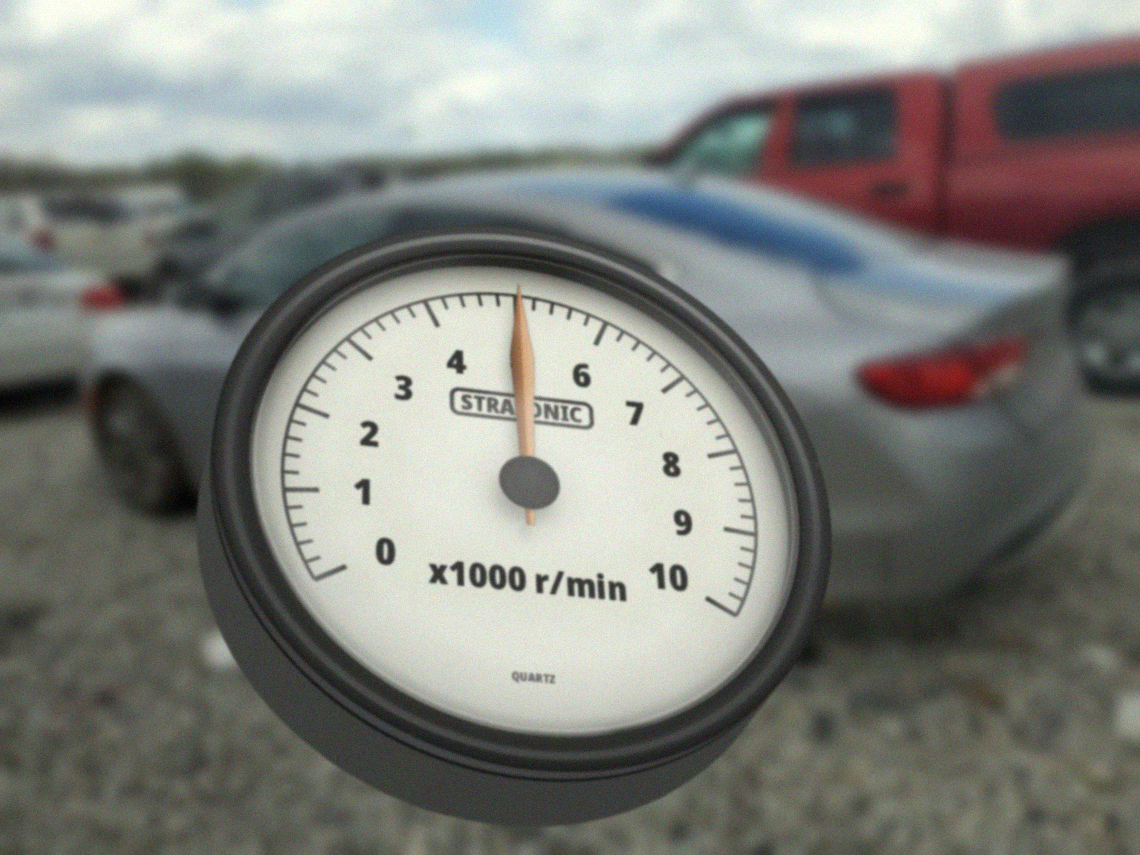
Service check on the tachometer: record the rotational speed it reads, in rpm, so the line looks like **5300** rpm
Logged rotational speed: **5000** rpm
